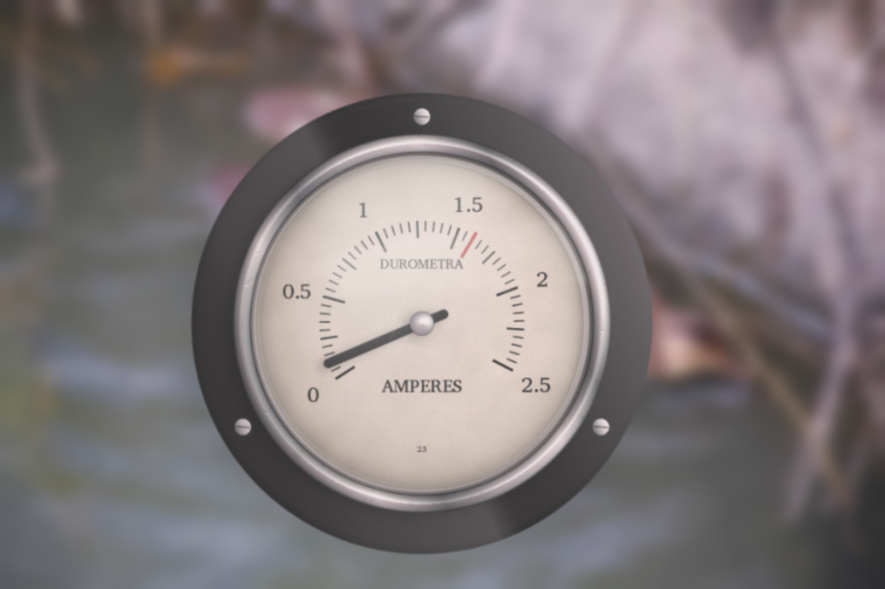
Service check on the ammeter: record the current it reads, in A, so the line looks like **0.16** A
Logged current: **0.1** A
